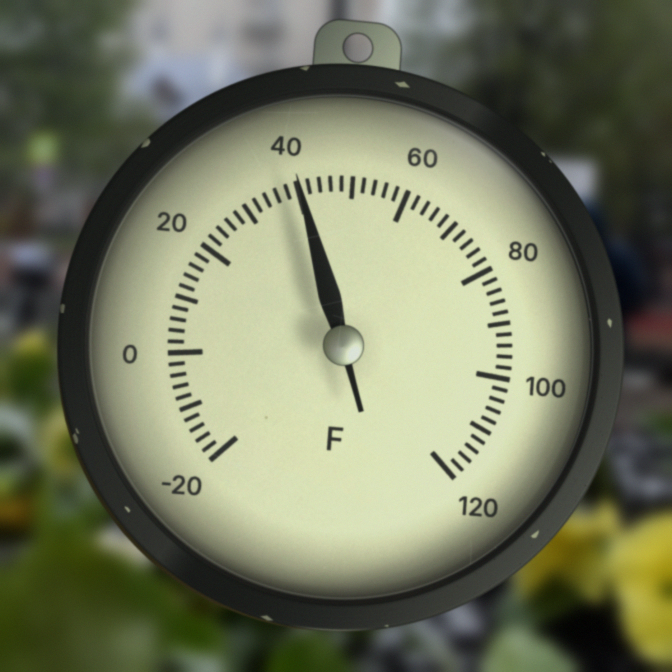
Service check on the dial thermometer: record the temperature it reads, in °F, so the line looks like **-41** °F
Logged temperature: **40** °F
